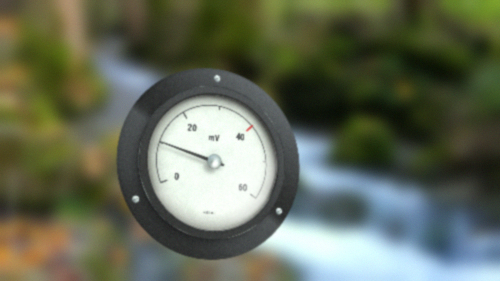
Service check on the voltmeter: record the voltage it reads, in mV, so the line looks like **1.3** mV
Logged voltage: **10** mV
